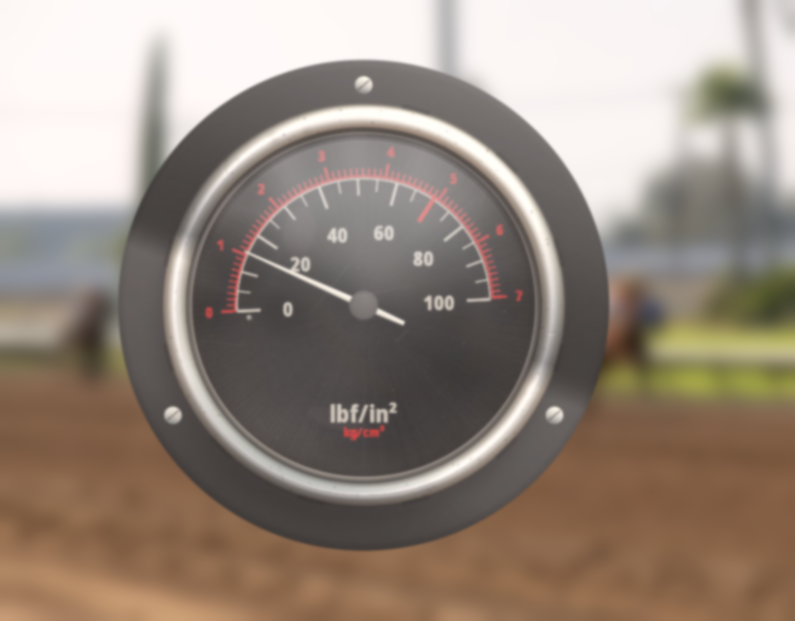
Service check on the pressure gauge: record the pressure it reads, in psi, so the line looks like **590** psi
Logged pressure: **15** psi
